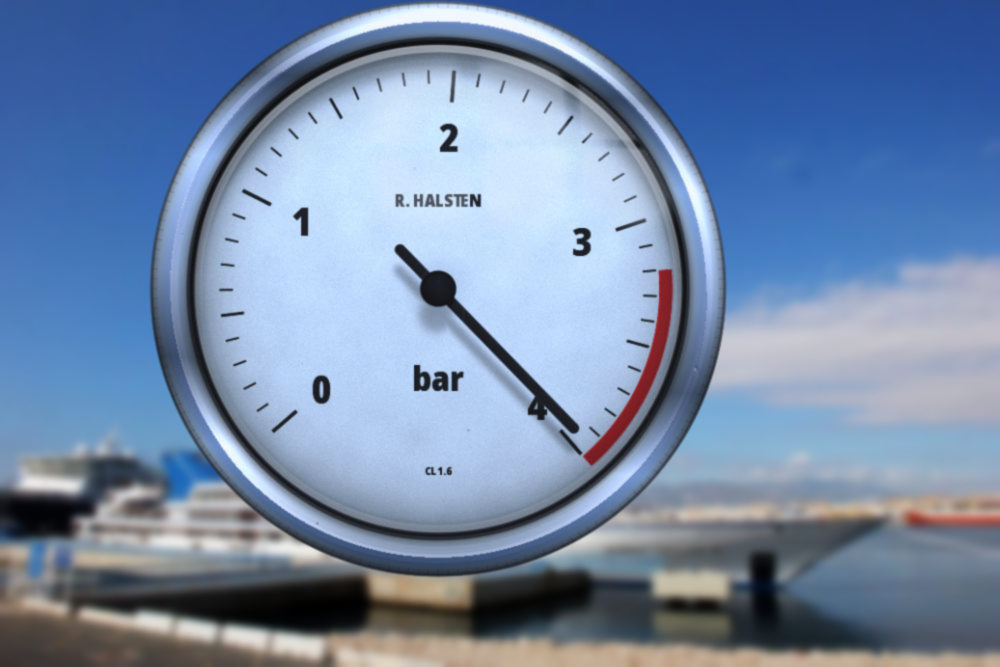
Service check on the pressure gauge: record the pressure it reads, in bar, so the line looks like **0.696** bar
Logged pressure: **3.95** bar
